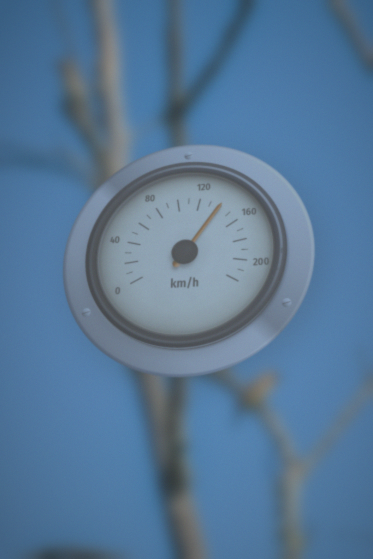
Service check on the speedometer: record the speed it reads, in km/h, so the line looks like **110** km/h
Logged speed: **140** km/h
